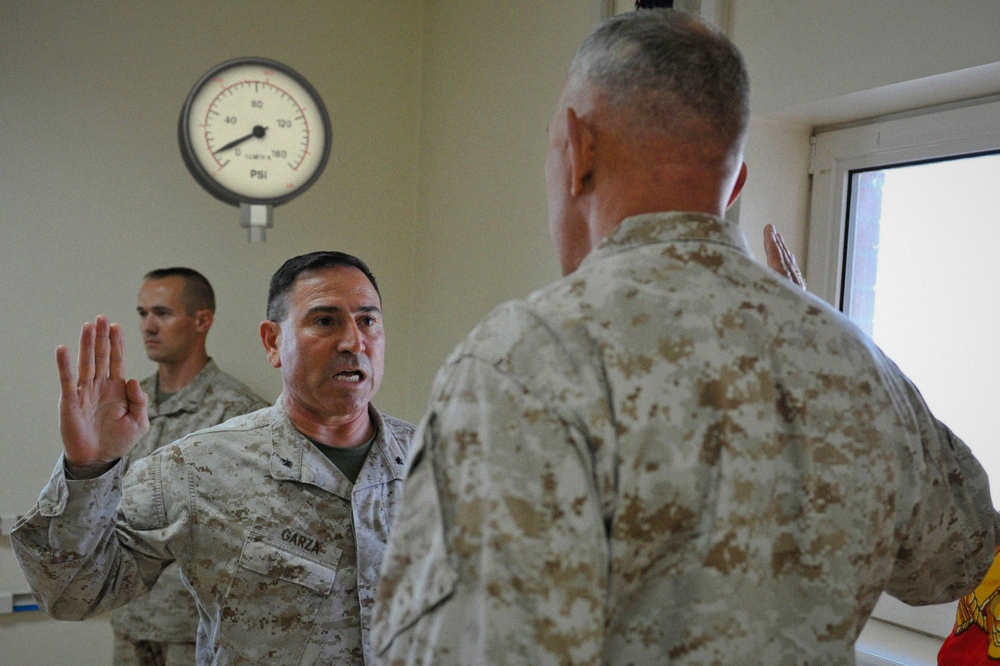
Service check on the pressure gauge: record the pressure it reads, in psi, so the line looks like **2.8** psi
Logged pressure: **10** psi
